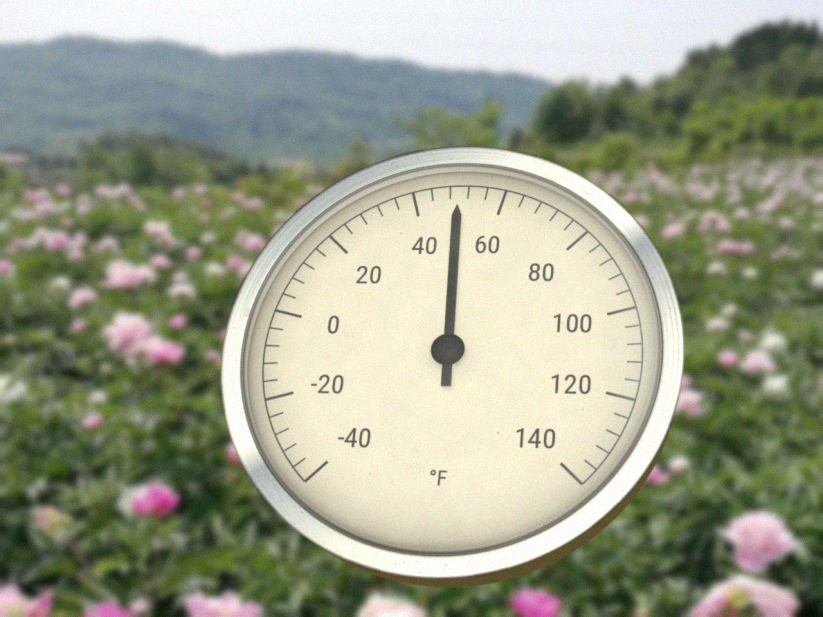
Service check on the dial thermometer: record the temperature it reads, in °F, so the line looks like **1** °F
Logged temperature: **50** °F
